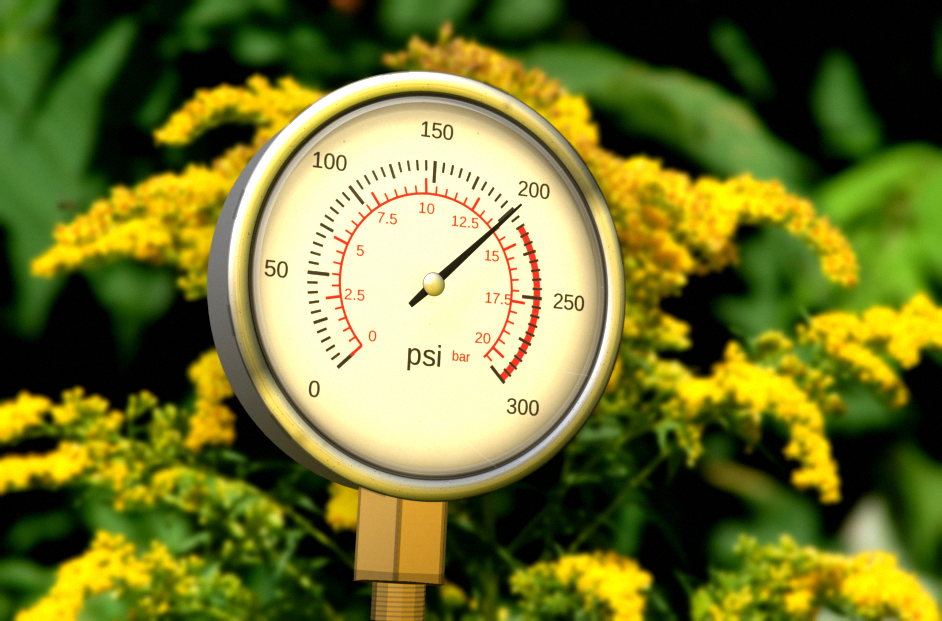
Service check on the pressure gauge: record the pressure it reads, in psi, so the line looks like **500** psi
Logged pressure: **200** psi
